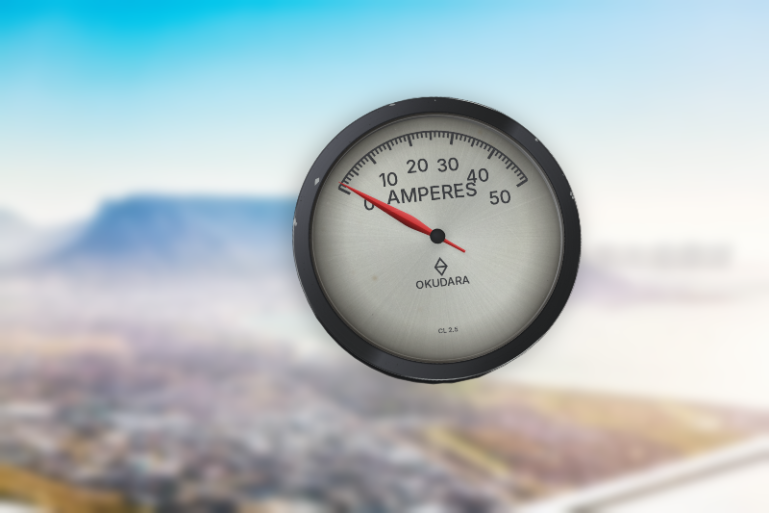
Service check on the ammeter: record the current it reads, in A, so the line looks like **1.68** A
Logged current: **1** A
